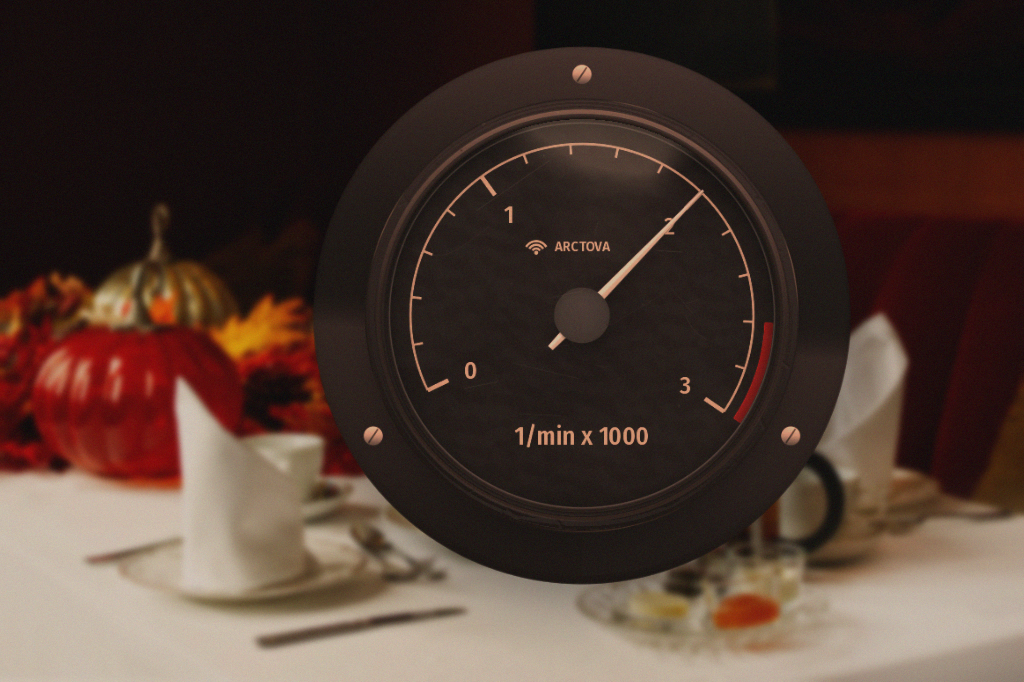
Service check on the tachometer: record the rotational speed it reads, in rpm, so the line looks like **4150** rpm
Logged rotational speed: **2000** rpm
